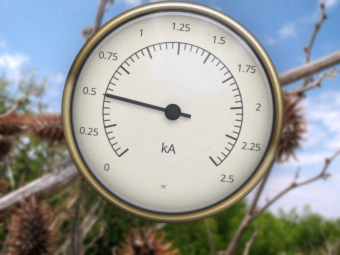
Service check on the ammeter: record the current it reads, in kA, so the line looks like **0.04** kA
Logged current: **0.5** kA
